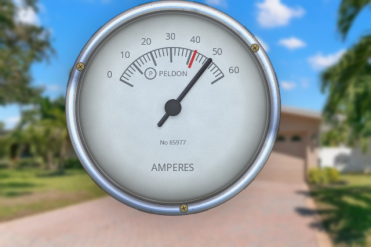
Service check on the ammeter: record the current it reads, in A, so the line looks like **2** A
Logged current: **50** A
